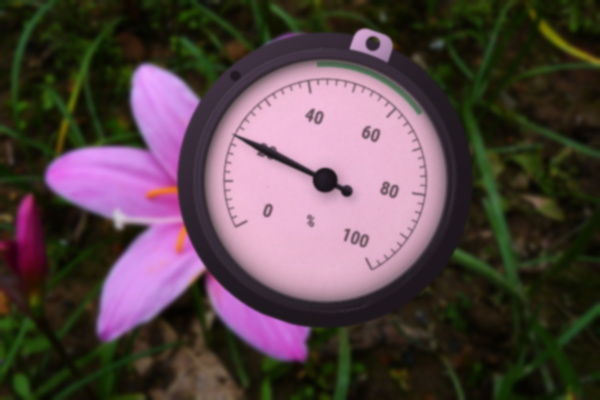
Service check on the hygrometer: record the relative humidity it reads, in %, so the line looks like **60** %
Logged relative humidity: **20** %
